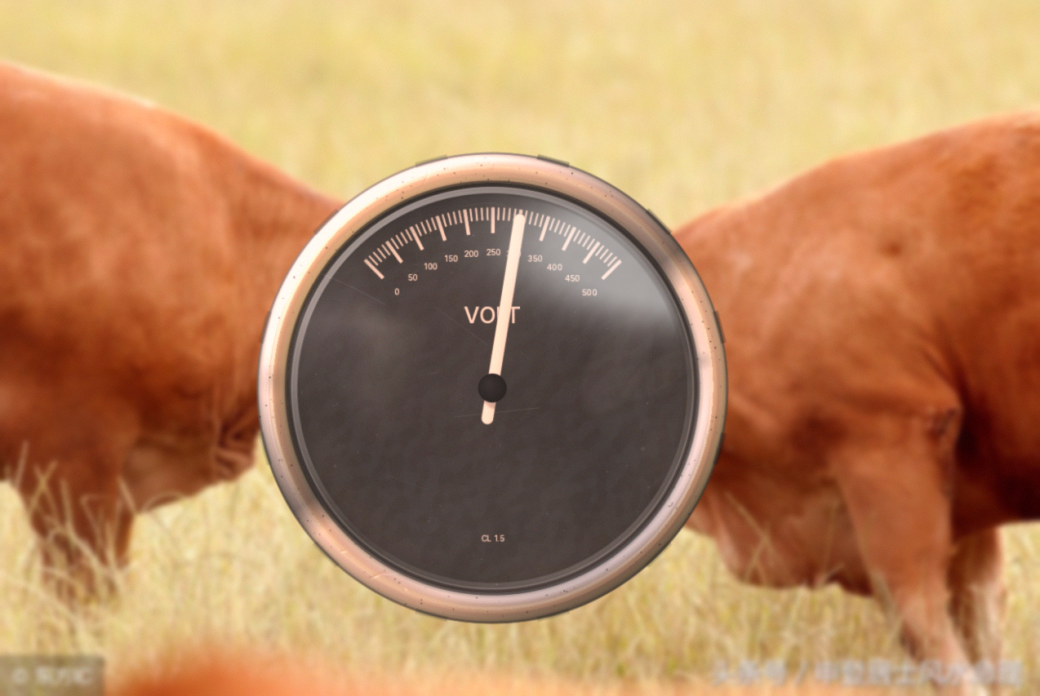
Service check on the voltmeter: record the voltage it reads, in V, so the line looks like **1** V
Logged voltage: **300** V
